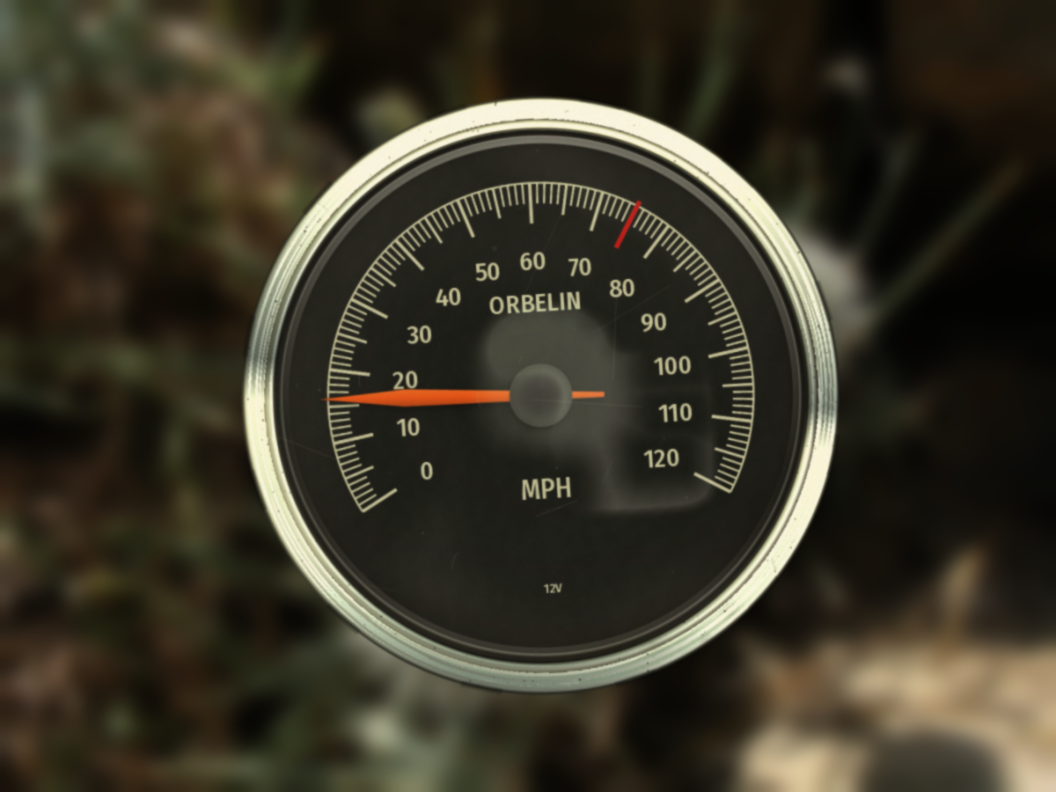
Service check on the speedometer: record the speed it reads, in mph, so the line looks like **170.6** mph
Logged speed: **16** mph
